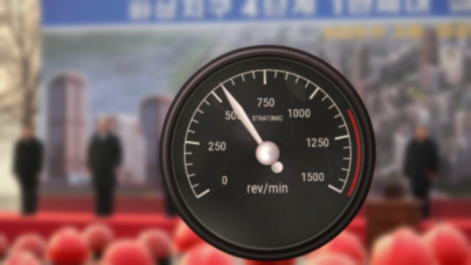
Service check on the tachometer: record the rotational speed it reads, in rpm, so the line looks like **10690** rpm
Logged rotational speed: **550** rpm
